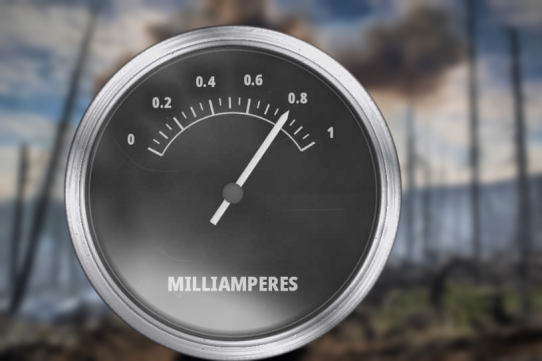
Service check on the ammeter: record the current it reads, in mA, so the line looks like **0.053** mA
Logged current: **0.8** mA
